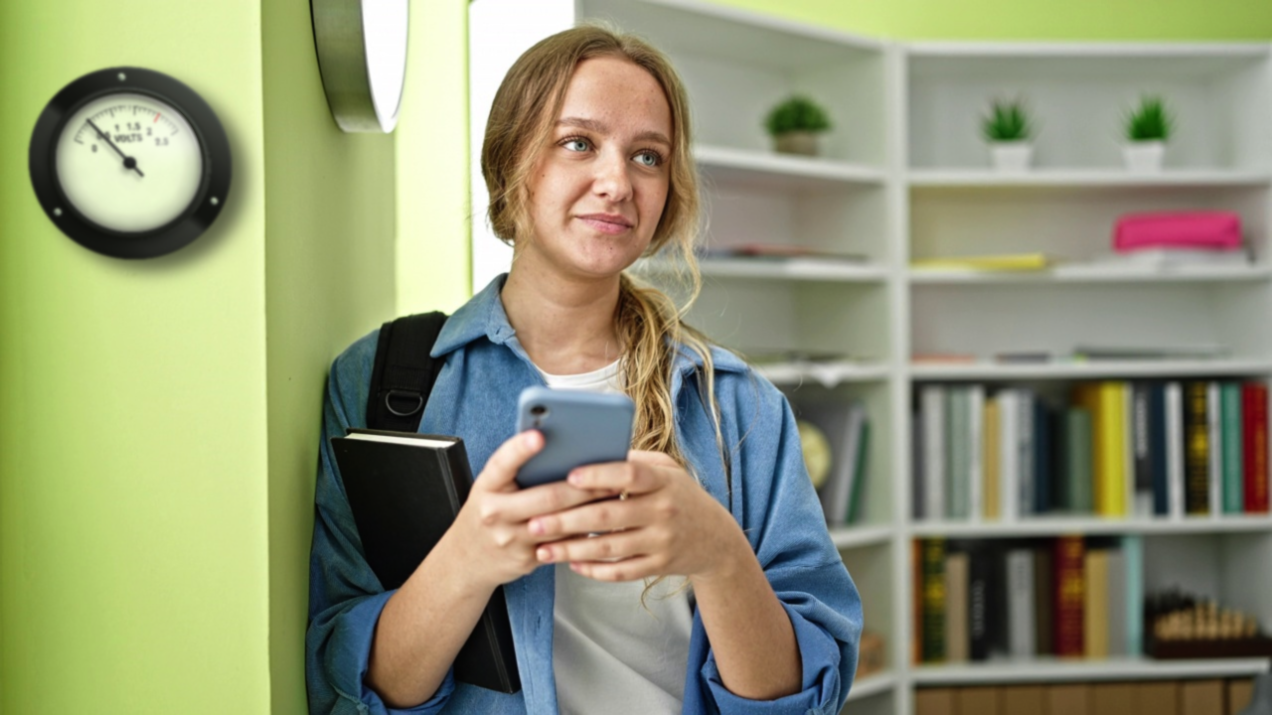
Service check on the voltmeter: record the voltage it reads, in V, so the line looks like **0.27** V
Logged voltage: **0.5** V
